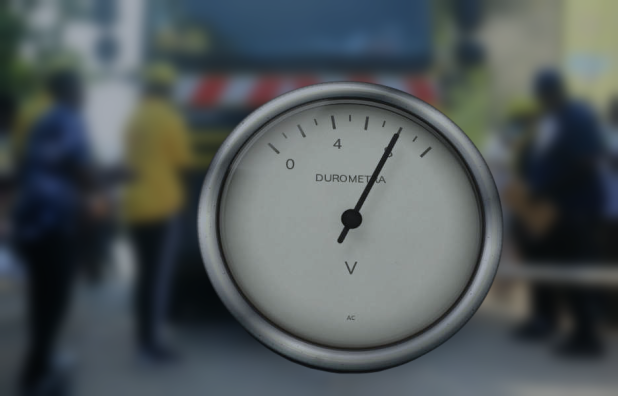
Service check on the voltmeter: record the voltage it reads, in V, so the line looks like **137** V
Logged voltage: **8** V
